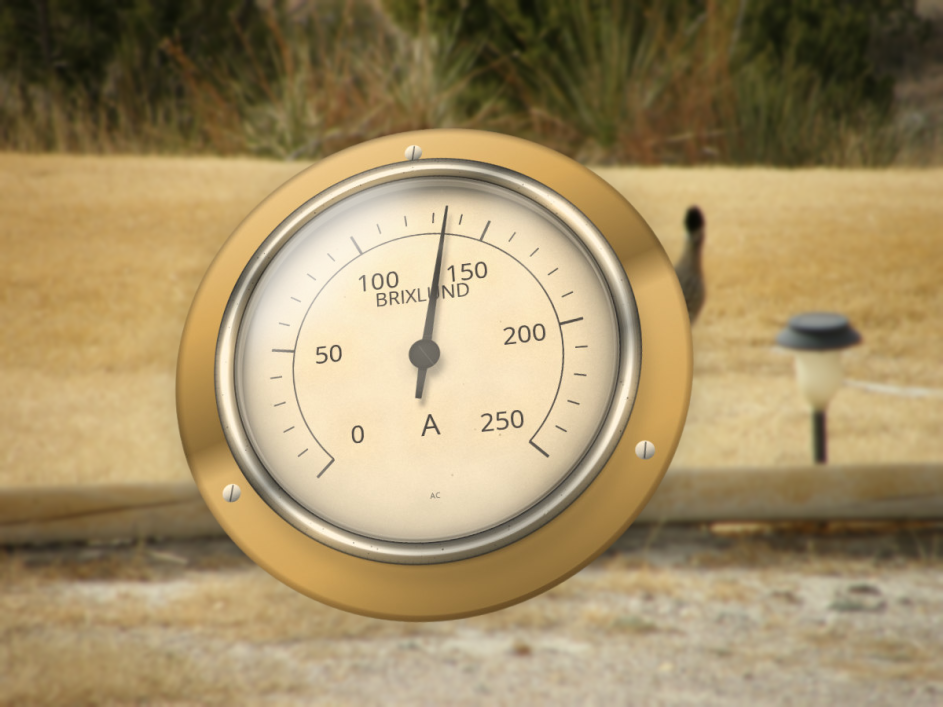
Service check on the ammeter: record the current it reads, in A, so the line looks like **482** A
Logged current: **135** A
